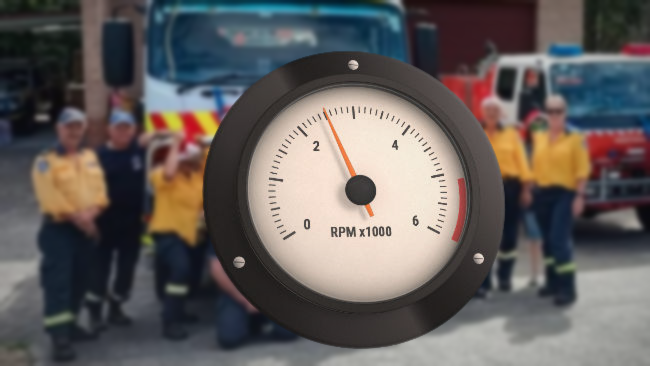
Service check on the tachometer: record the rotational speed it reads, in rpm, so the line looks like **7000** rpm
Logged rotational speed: **2500** rpm
